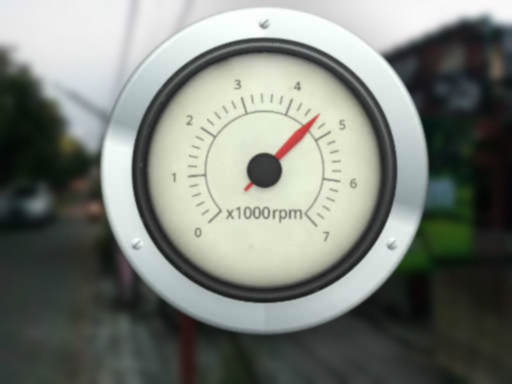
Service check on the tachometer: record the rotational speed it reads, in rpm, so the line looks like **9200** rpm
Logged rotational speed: **4600** rpm
